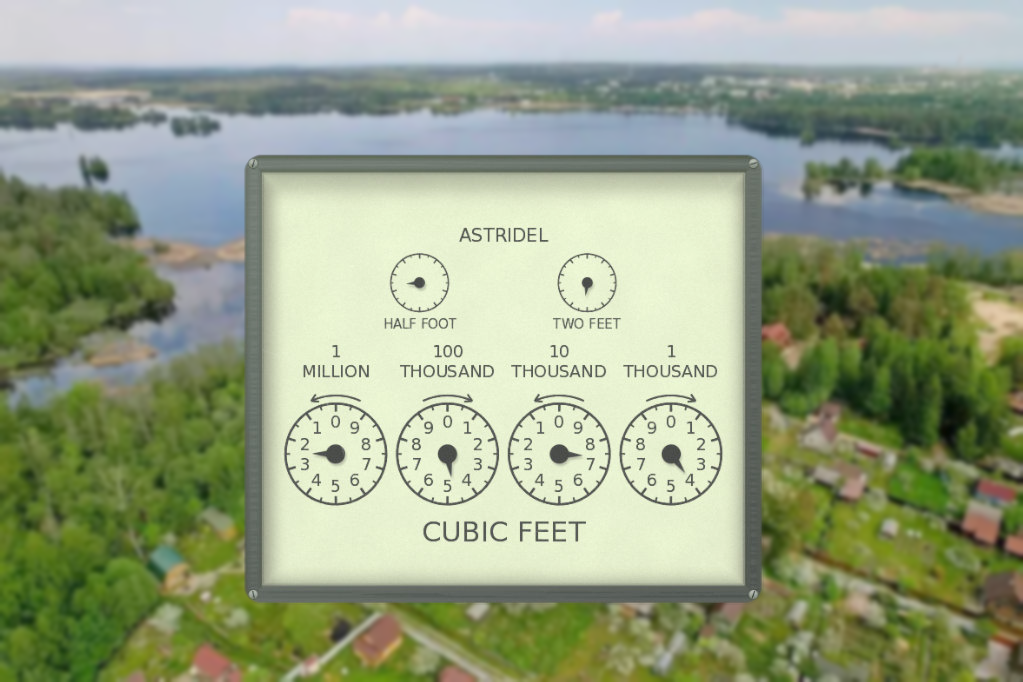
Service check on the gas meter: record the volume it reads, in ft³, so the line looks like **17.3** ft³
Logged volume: **247400** ft³
